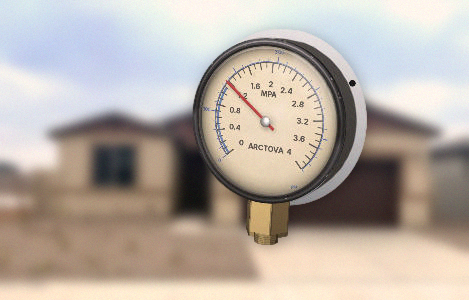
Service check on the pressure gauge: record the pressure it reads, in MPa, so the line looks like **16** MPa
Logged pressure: **1.2** MPa
